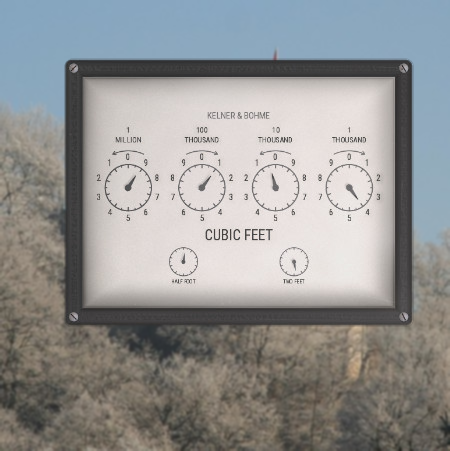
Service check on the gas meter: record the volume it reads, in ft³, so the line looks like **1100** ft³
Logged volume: **910400** ft³
